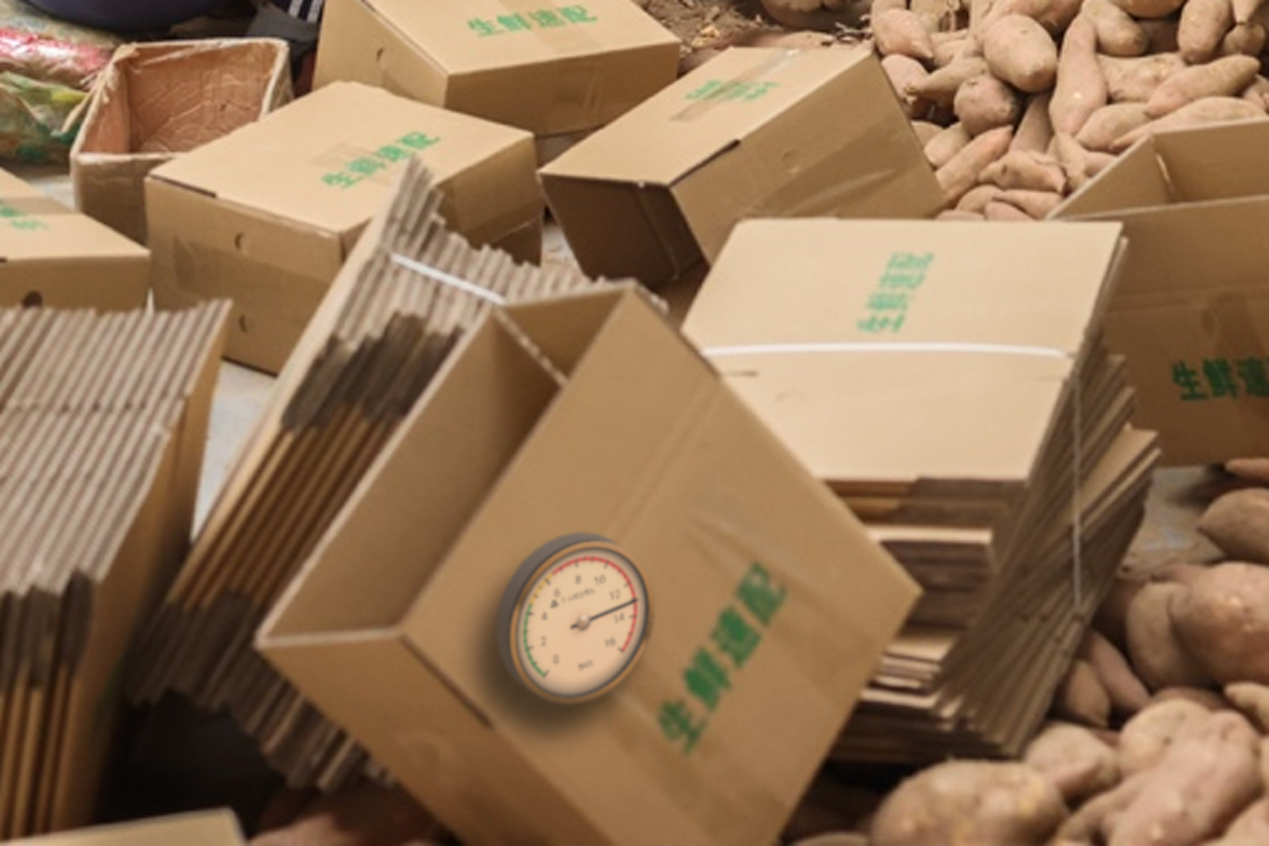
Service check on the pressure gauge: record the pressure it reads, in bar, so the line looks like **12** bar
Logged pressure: **13** bar
